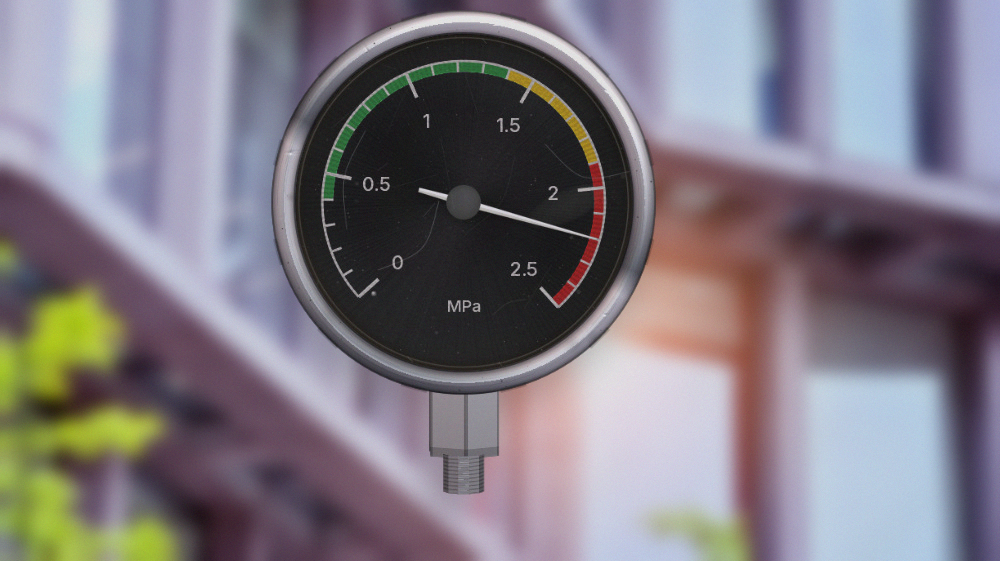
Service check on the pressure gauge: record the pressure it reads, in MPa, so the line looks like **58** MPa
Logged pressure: **2.2** MPa
